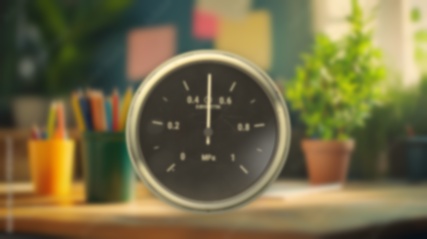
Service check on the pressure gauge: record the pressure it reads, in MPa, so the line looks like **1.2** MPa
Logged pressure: **0.5** MPa
